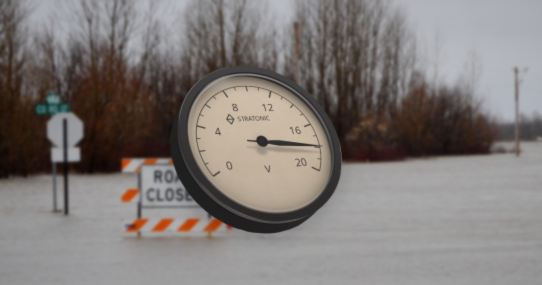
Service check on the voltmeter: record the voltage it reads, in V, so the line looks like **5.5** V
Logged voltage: **18** V
